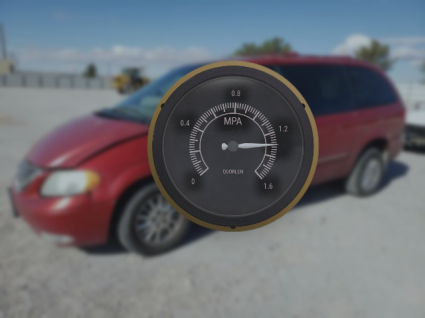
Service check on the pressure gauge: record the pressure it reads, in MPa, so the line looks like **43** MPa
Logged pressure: **1.3** MPa
